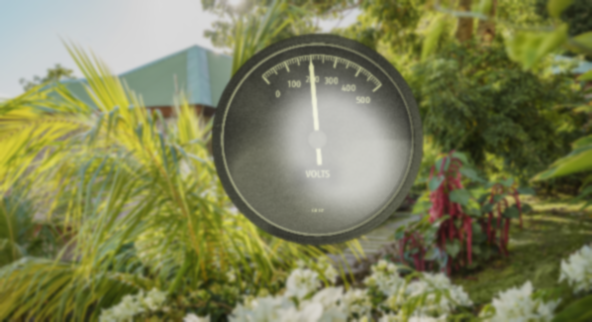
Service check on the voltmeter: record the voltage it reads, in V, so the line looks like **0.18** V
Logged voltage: **200** V
